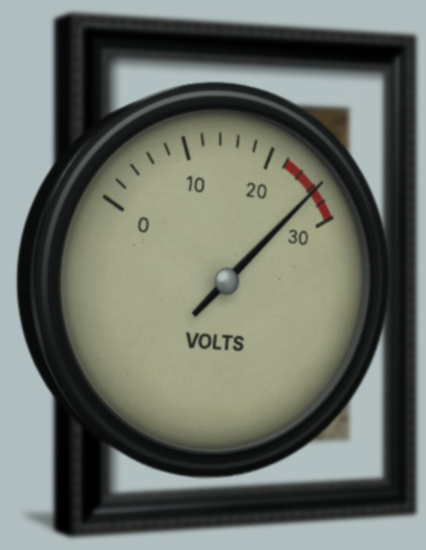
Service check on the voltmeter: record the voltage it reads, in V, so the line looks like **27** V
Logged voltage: **26** V
